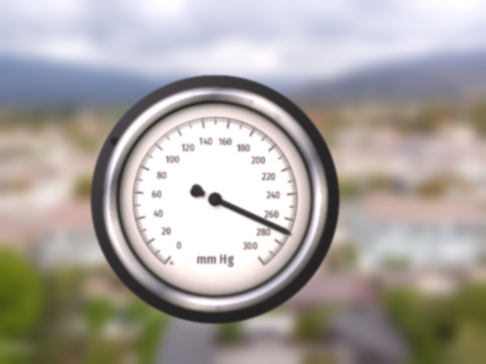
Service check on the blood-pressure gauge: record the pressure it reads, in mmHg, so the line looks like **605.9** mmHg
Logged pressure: **270** mmHg
